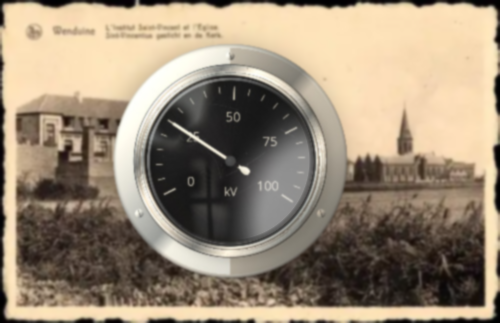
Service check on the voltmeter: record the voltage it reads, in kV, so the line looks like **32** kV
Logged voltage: **25** kV
